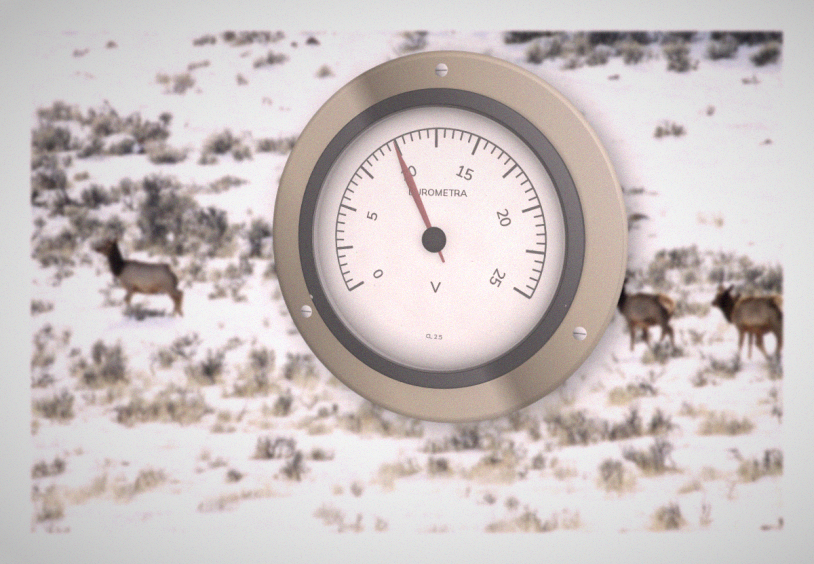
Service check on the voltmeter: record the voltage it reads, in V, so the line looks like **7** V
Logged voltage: **10** V
